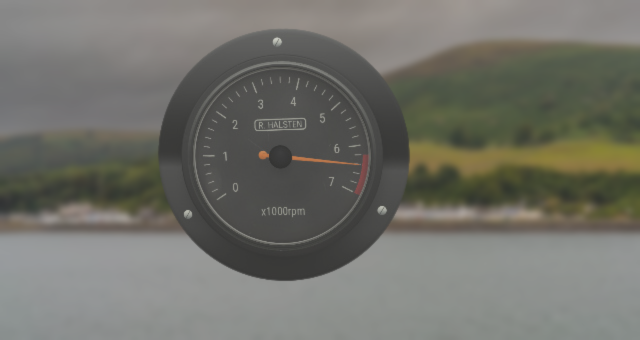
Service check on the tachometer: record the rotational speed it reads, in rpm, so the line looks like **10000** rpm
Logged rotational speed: **6400** rpm
